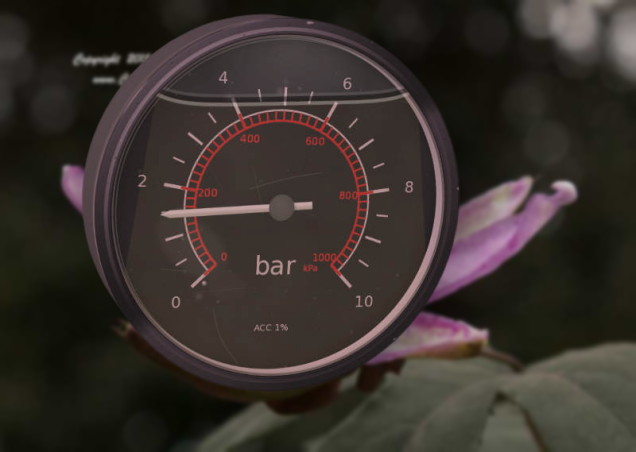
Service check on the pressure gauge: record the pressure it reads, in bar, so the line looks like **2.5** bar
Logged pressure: **1.5** bar
